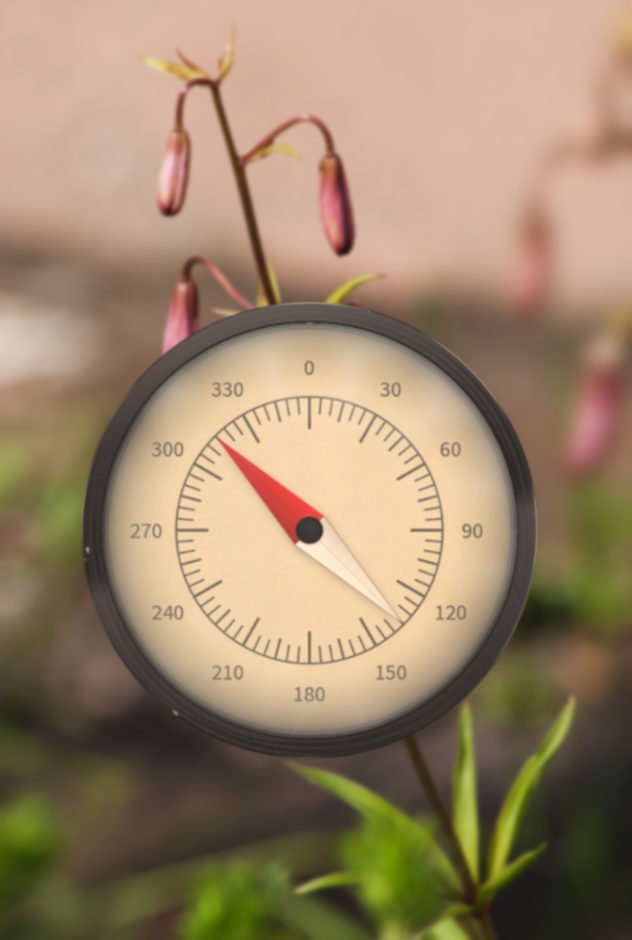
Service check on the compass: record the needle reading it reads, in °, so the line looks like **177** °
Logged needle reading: **315** °
